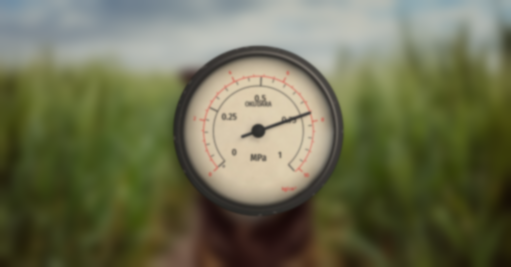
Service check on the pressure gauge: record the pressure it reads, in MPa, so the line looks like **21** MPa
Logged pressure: **0.75** MPa
